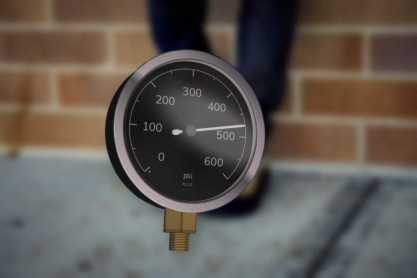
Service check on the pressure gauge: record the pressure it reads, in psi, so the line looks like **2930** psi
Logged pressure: **475** psi
